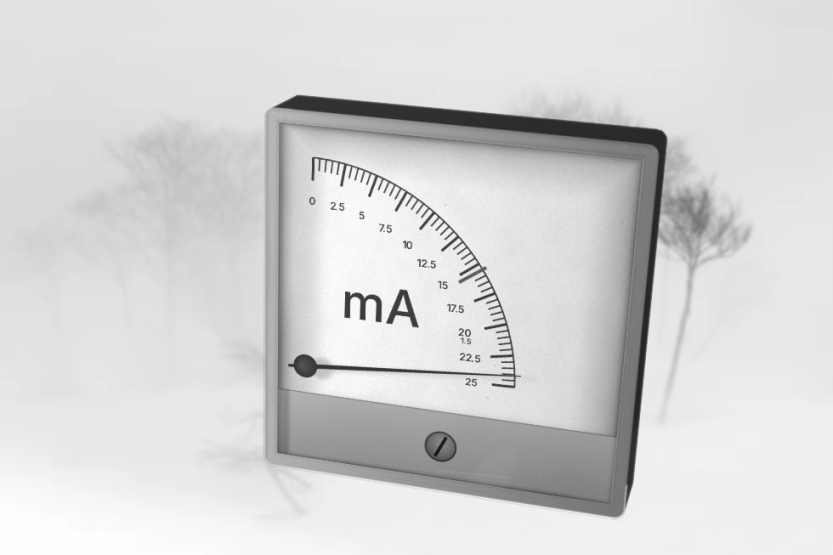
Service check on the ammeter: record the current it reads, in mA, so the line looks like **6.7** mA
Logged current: **24** mA
